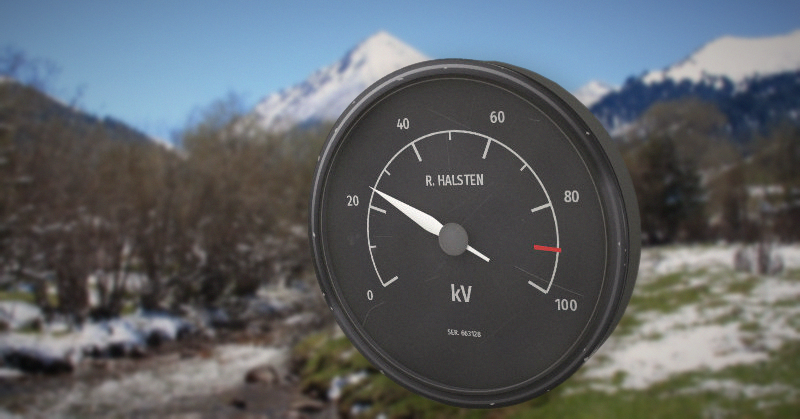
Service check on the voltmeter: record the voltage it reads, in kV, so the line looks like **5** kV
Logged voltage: **25** kV
